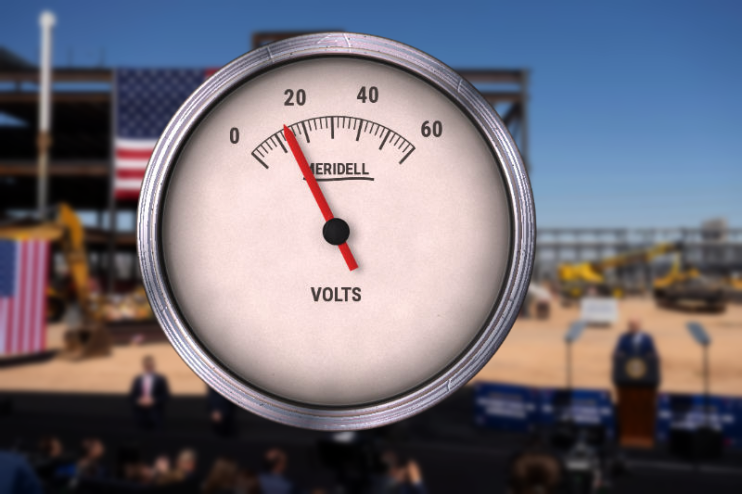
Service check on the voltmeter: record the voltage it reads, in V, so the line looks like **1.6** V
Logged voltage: **14** V
